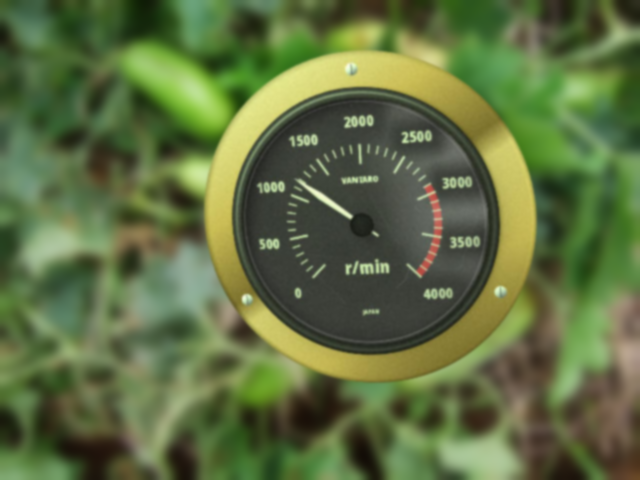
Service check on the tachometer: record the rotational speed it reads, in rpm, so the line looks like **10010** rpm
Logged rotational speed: **1200** rpm
